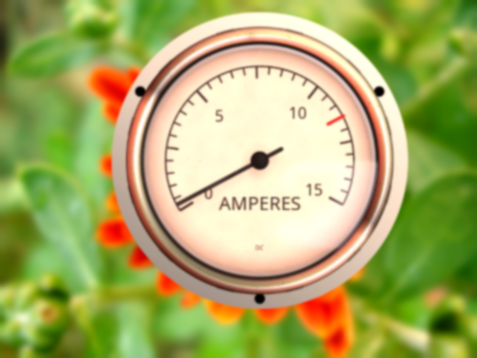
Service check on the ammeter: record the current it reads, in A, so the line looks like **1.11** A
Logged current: **0.25** A
